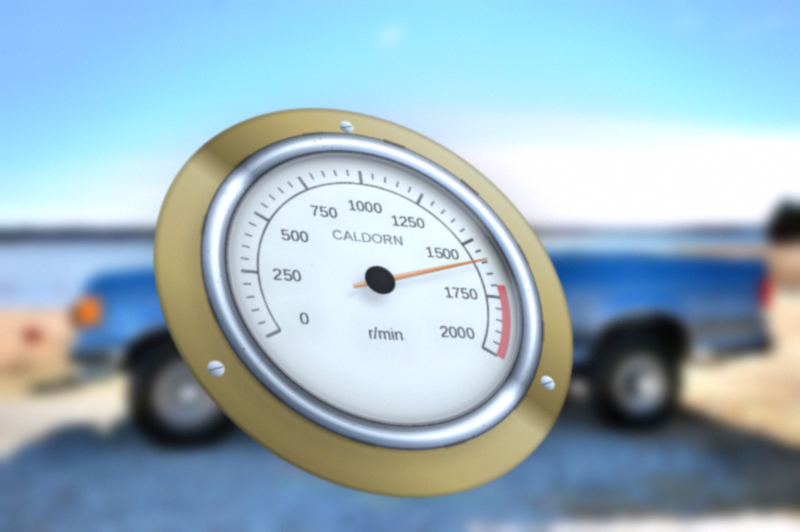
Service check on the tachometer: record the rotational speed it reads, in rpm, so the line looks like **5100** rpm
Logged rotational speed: **1600** rpm
